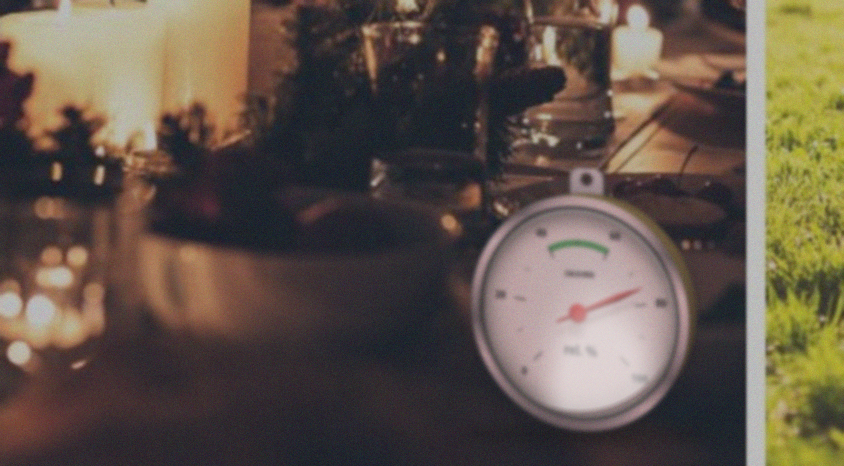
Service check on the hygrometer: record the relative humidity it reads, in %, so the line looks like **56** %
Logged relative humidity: **75** %
